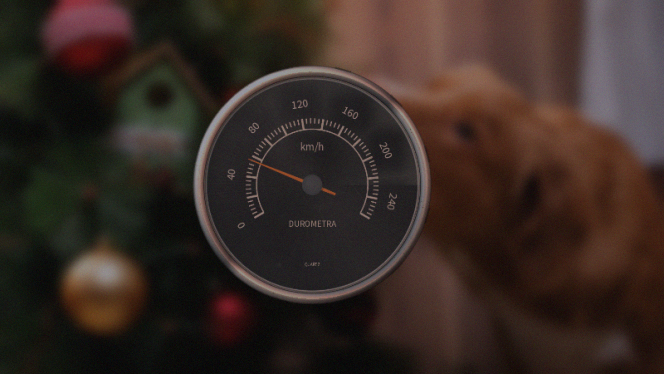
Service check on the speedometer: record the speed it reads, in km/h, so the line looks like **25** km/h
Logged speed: **56** km/h
